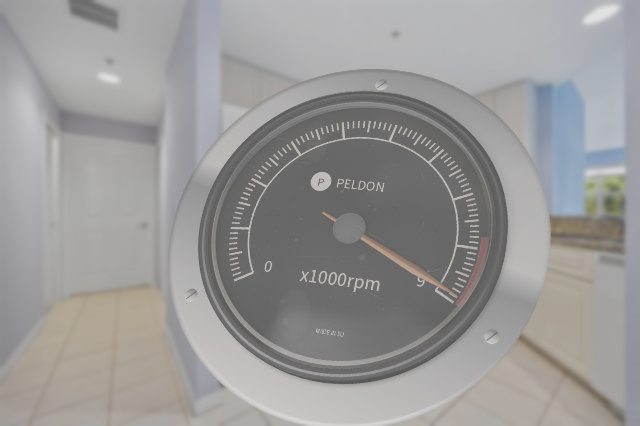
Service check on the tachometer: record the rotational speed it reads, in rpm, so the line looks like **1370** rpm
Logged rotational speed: **8900** rpm
